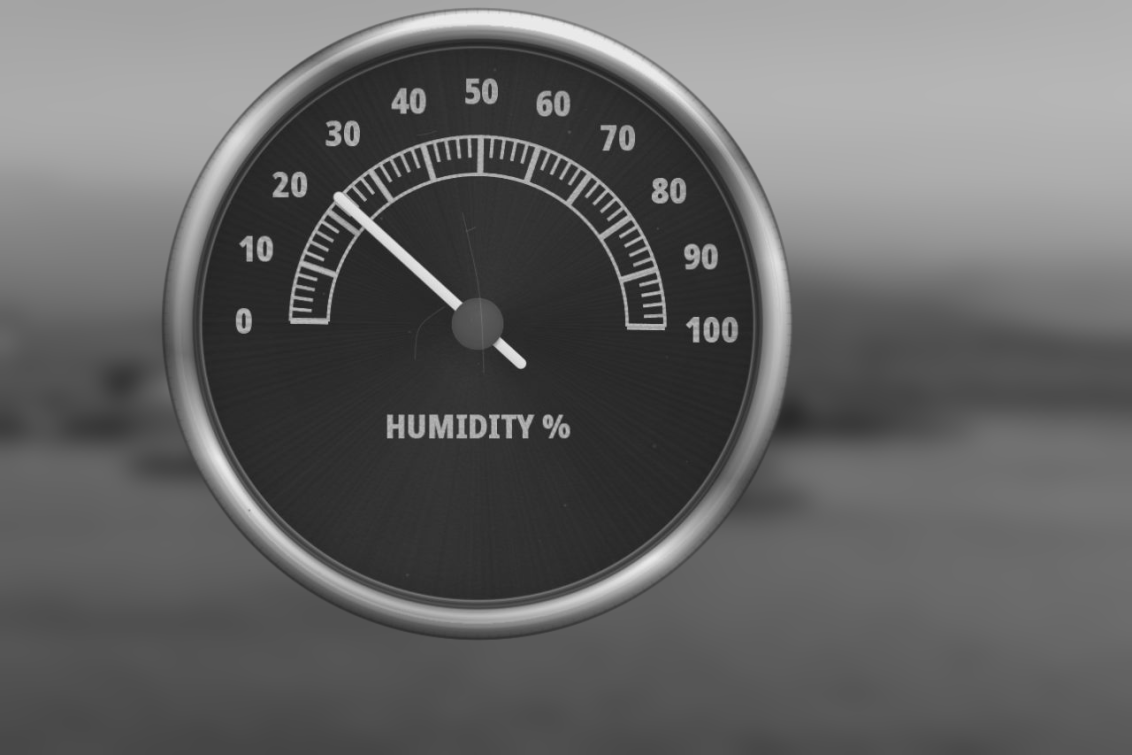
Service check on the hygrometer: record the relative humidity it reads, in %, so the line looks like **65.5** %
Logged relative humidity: **23** %
